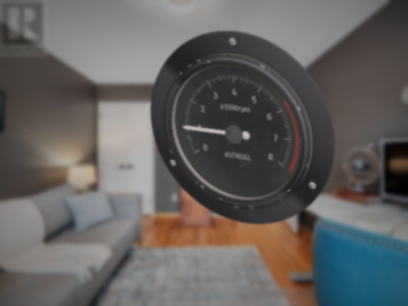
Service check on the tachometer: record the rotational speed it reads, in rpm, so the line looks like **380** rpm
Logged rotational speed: **1000** rpm
